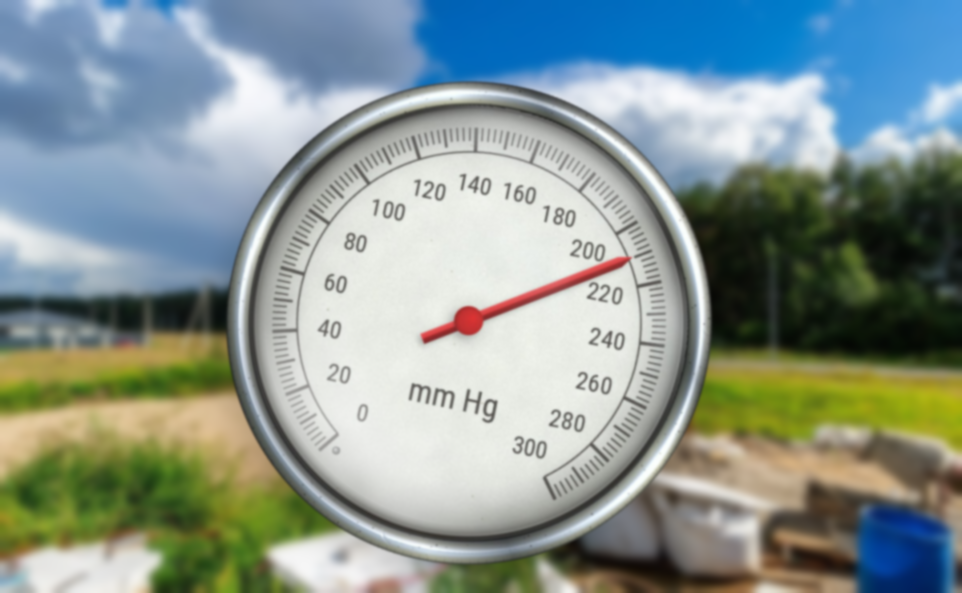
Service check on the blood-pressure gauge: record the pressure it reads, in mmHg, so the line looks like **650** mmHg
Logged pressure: **210** mmHg
